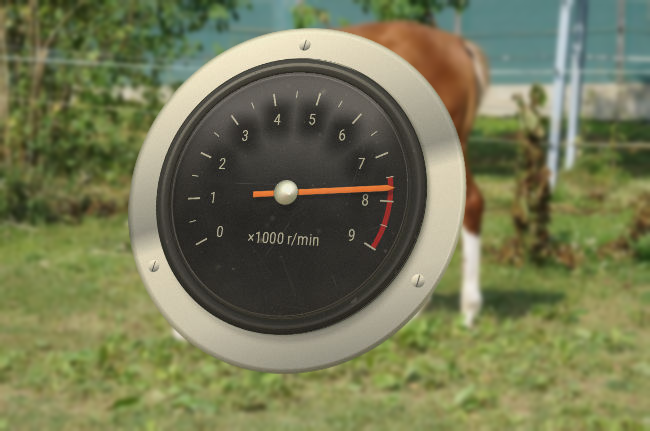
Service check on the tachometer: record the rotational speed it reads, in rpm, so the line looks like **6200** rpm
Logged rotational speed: **7750** rpm
